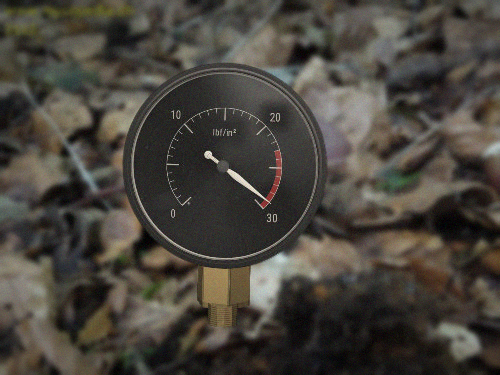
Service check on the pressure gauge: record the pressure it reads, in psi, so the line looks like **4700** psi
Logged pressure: **29** psi
